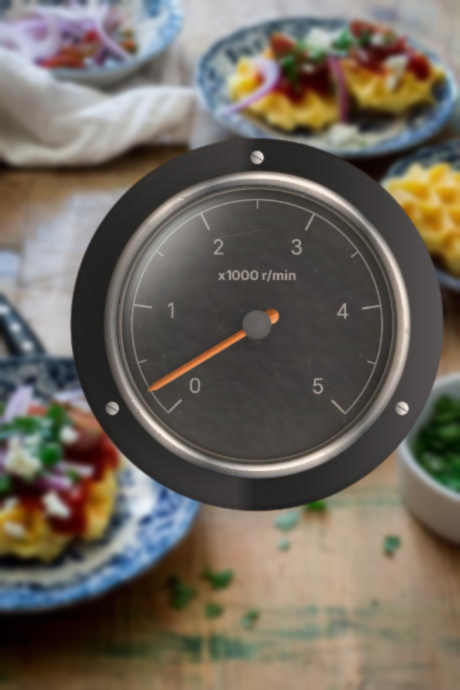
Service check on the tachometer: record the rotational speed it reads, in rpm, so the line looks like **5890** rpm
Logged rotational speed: **250** rpm
